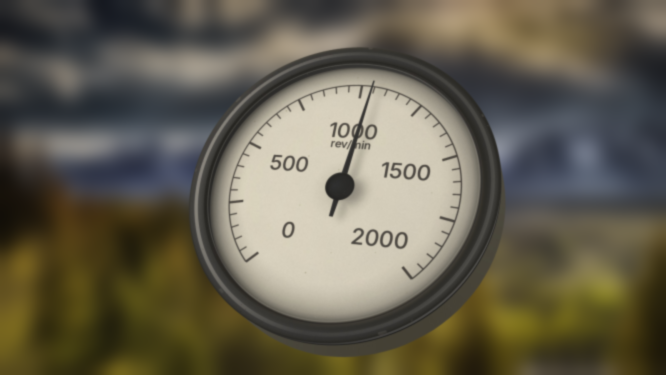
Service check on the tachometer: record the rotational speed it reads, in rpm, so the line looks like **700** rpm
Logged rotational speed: **1050** rpm
